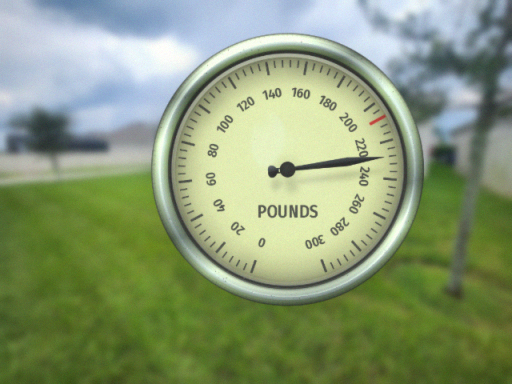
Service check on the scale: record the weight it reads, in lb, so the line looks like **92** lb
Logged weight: **228** lb
